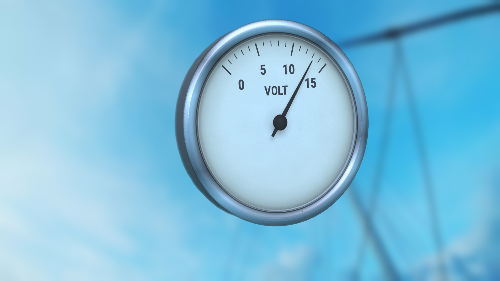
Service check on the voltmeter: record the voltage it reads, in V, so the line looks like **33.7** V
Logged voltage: **13** V
